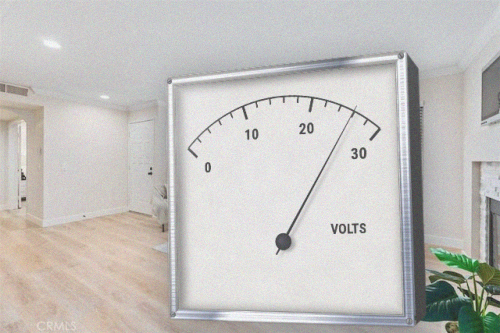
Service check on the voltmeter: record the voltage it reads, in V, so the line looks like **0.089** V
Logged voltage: **26** V
